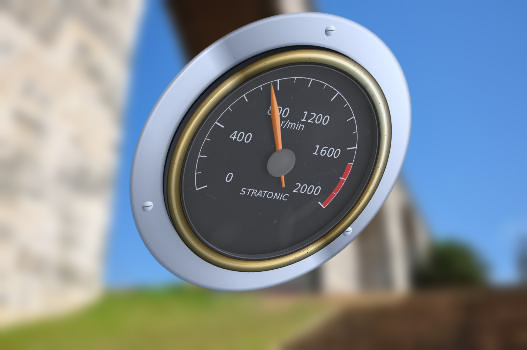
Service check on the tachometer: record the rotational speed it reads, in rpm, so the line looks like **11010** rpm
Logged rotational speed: **750** rpm
